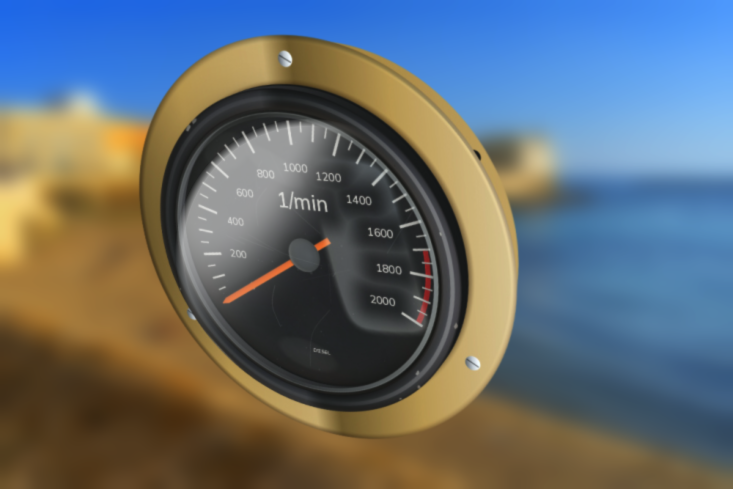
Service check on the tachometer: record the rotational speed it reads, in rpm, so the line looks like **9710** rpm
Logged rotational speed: **0** rpm
